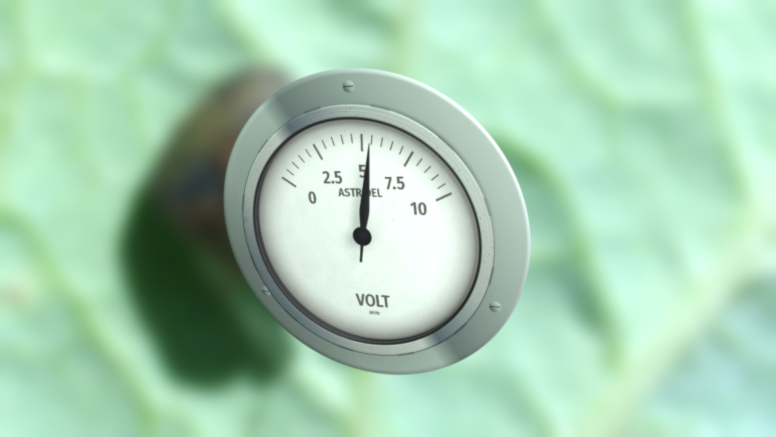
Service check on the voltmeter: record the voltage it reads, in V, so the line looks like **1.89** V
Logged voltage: **5.5** V
